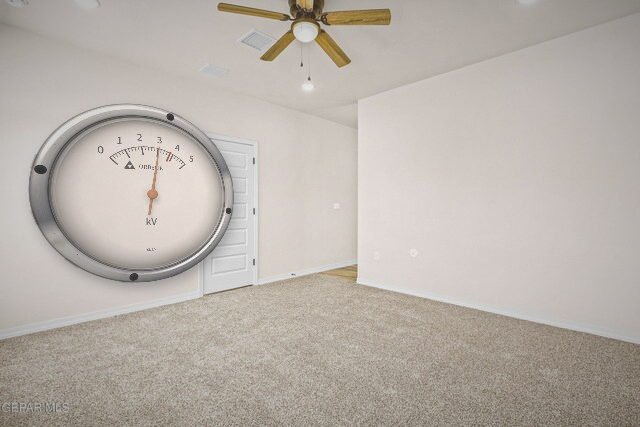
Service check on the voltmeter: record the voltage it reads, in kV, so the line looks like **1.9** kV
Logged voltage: **3** kV
